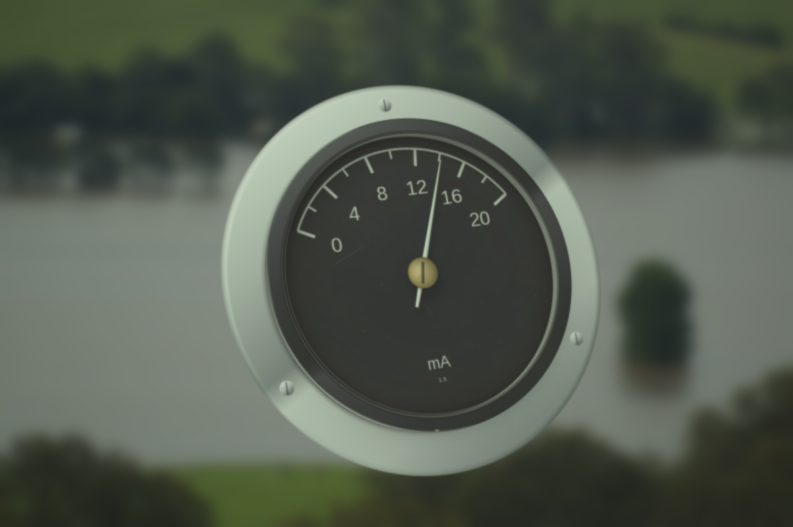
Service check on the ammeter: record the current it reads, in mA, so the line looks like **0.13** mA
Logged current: **14** mA
